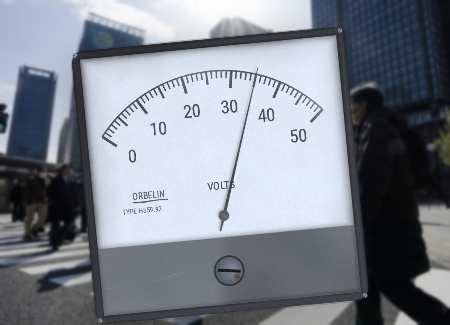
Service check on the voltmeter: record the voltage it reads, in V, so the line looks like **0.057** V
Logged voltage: **35** V
